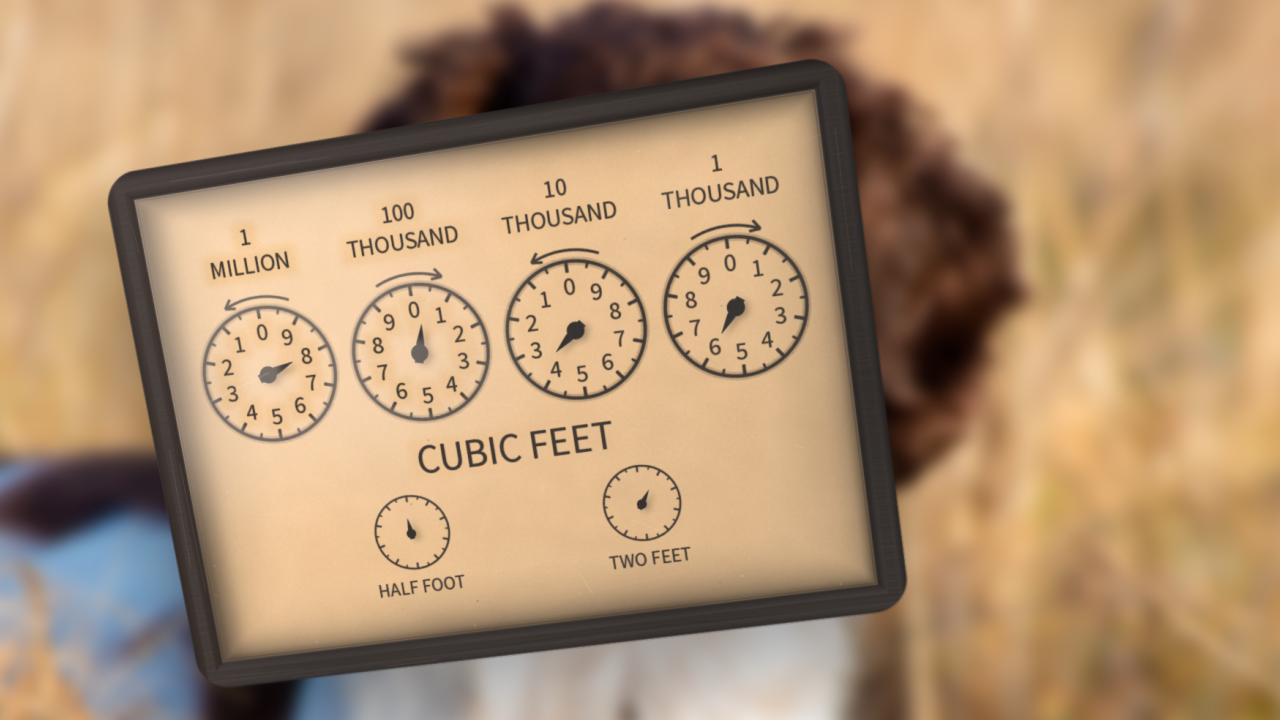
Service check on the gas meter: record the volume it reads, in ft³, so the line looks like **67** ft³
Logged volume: **803600** ft³
